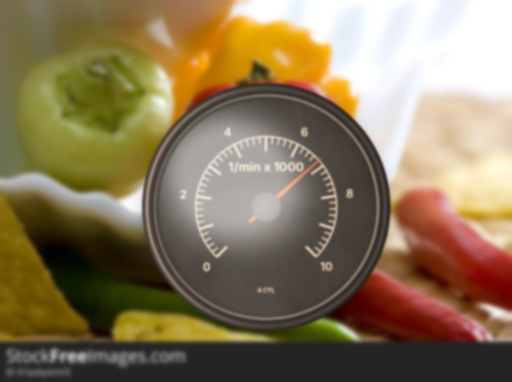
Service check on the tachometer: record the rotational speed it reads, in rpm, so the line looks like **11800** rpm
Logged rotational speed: **6800** rpm
